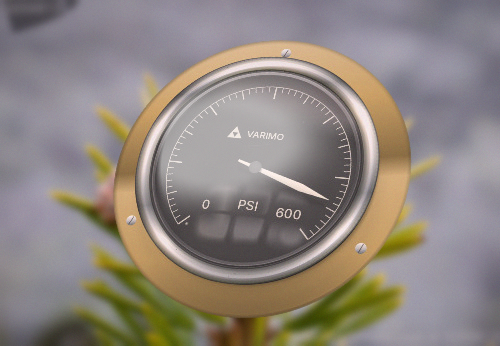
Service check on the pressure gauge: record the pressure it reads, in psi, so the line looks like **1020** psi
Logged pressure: **540** psi
